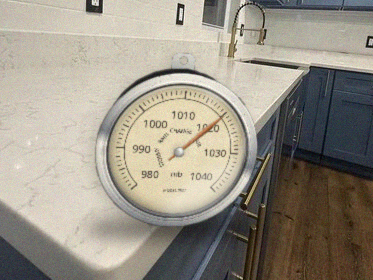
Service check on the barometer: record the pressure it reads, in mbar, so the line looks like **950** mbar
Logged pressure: **1020** mbar
